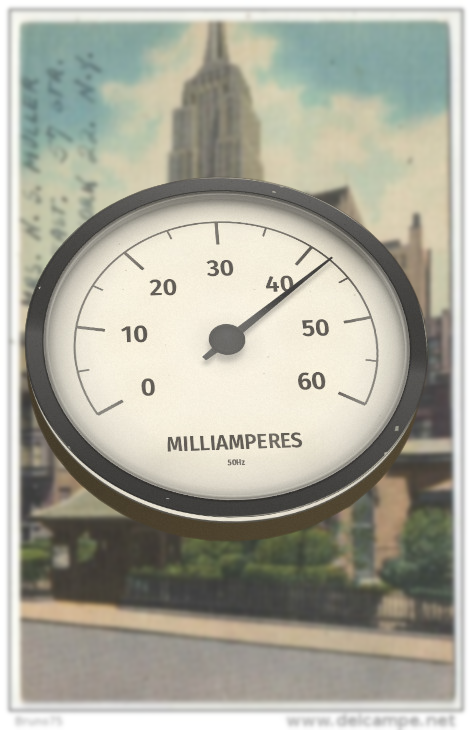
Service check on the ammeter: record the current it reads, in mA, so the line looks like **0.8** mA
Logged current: **42.5** mA
